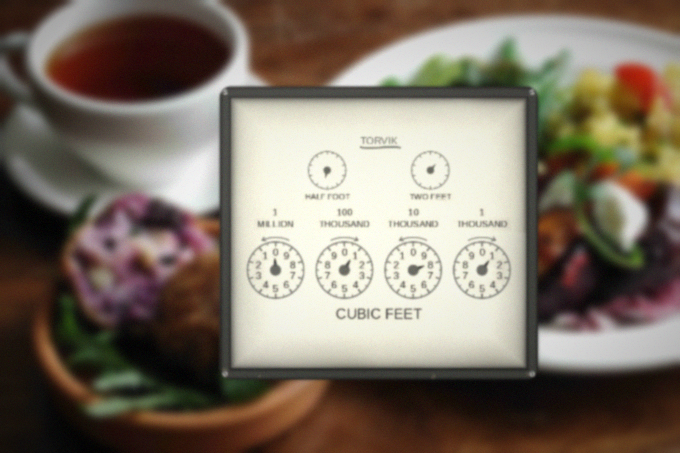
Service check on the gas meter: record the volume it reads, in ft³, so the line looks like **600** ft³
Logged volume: **8100** ft³
